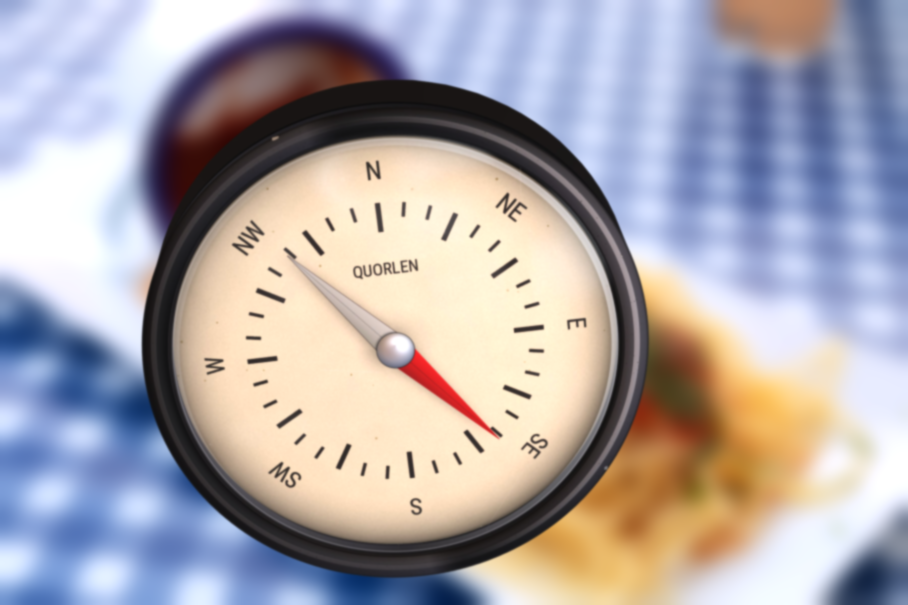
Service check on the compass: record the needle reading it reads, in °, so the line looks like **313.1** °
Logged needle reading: **140** °
